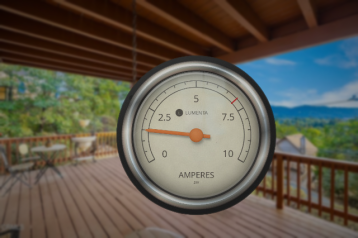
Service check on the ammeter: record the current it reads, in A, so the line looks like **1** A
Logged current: **1.5** A
